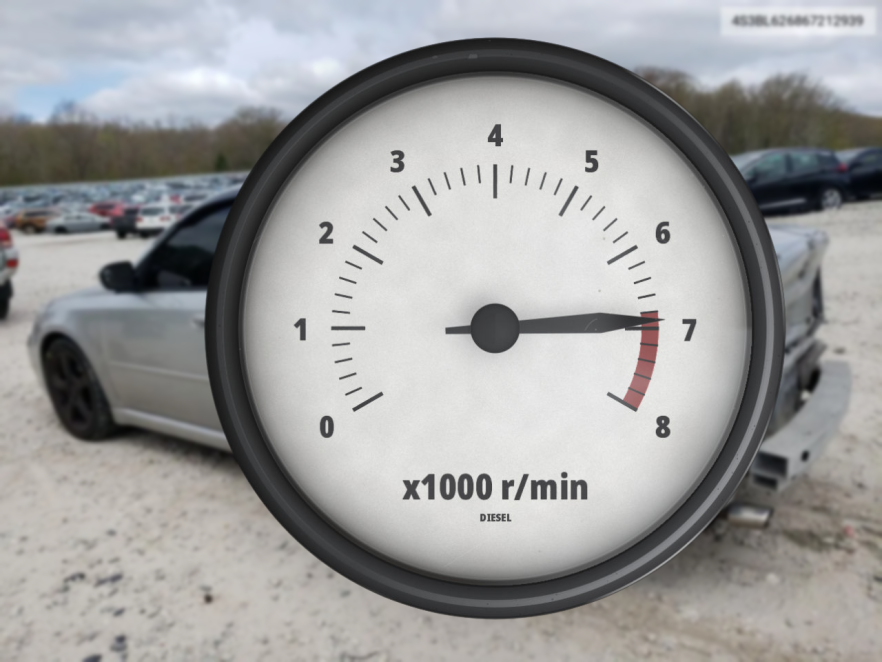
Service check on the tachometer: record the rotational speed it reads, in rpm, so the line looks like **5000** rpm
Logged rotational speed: **6900** rpm
